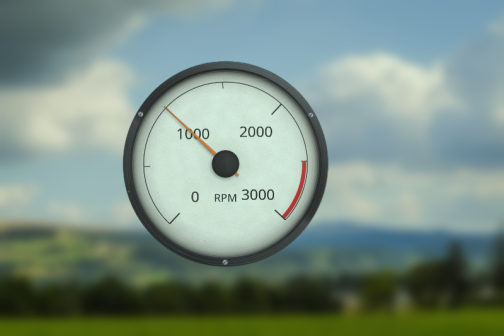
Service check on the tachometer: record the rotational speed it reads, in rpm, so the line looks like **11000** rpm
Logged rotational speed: **1000** rpm
